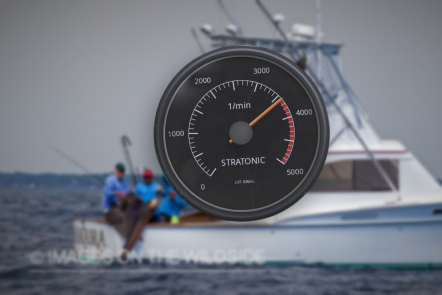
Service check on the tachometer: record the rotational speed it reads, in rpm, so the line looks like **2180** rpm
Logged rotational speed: **3600** rpm
